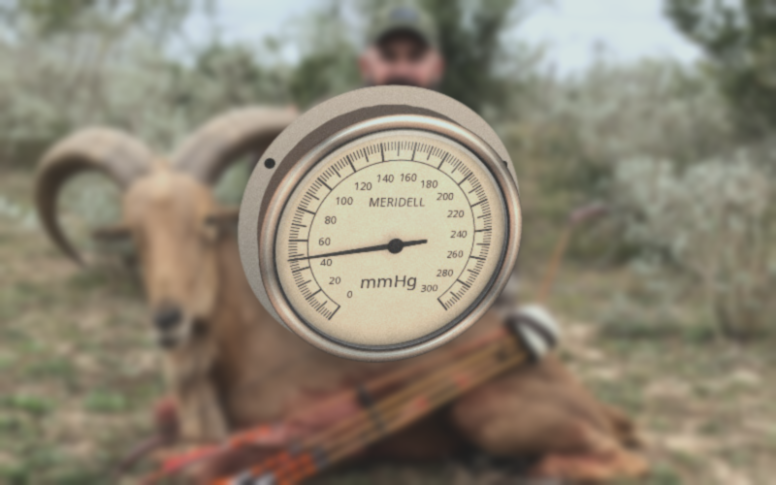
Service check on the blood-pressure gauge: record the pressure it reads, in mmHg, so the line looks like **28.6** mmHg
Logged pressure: **50** mmHg
